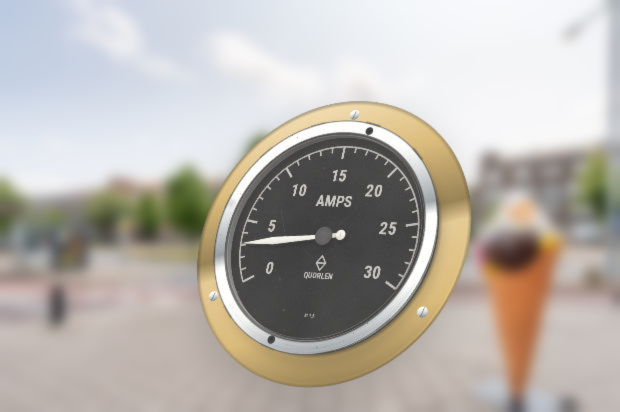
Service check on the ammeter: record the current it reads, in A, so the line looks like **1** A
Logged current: **3** A
